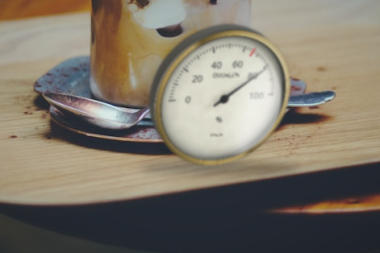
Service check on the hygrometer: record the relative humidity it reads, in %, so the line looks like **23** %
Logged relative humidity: **80** %
